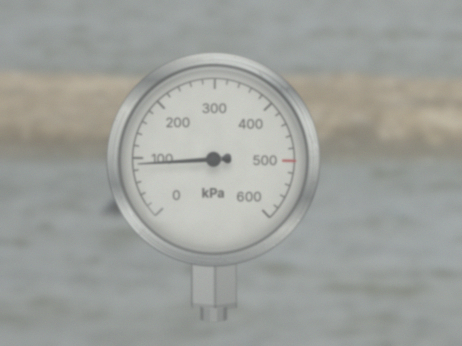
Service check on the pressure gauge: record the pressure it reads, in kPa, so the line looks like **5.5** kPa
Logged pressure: **90** kPa
